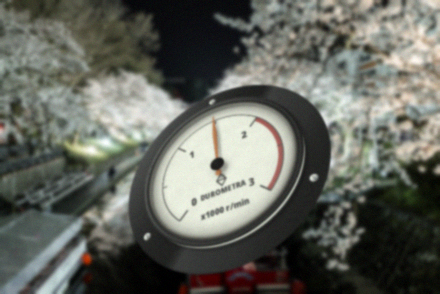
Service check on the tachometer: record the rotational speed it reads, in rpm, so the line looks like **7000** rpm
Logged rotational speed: **1500** rpm
